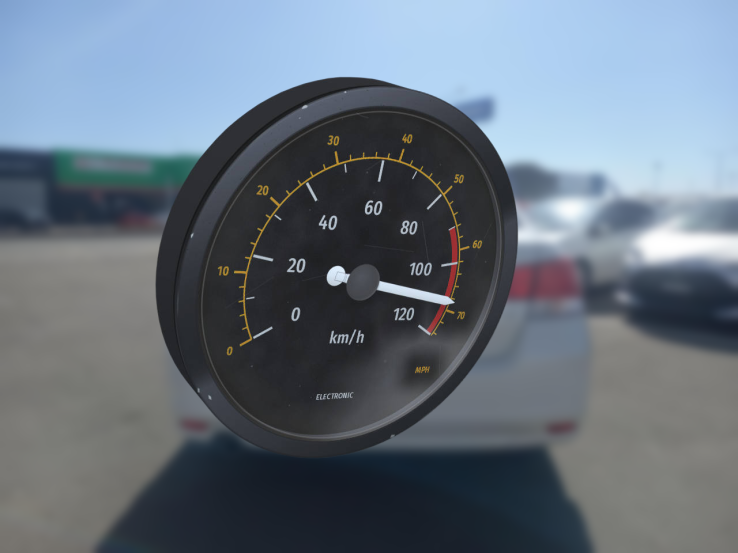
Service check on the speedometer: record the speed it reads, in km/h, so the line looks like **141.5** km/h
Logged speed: **110** km/h
